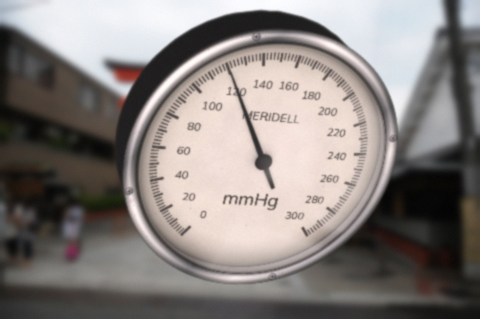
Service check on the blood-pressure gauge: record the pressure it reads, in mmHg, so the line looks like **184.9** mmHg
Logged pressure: **120** mmHg
